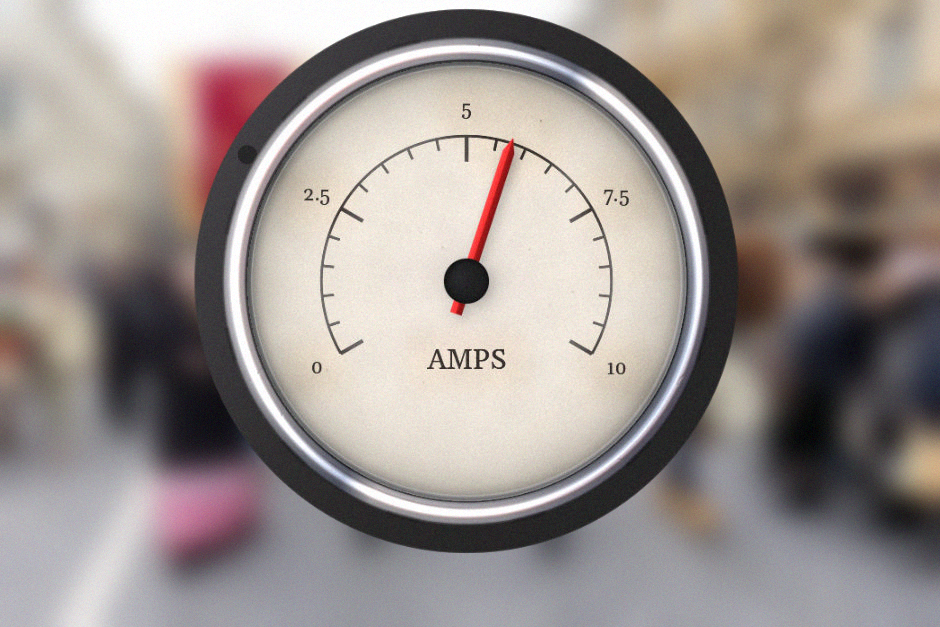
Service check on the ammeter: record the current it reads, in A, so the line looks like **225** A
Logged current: **5.75** A
